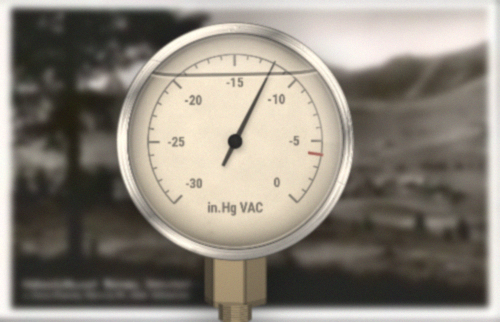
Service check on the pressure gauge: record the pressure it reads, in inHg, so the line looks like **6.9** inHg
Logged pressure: **-12** inHg
